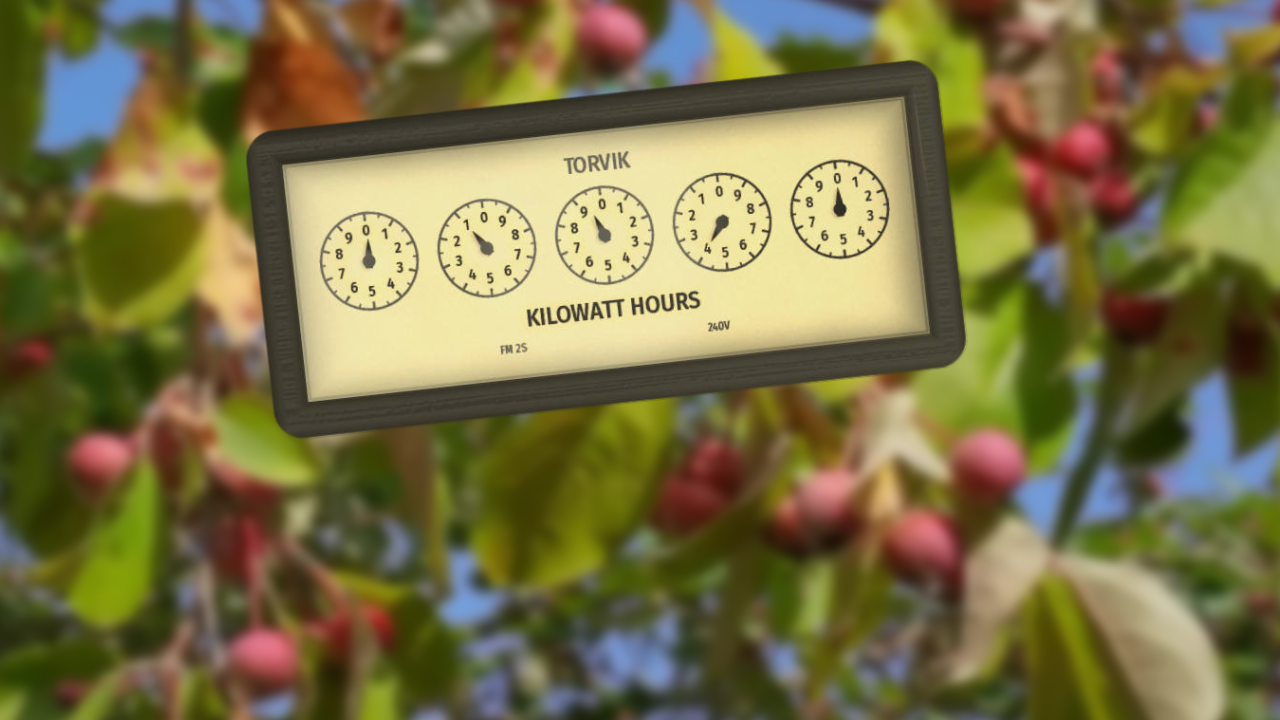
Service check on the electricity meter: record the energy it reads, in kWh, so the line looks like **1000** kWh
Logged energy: **940** kWh
